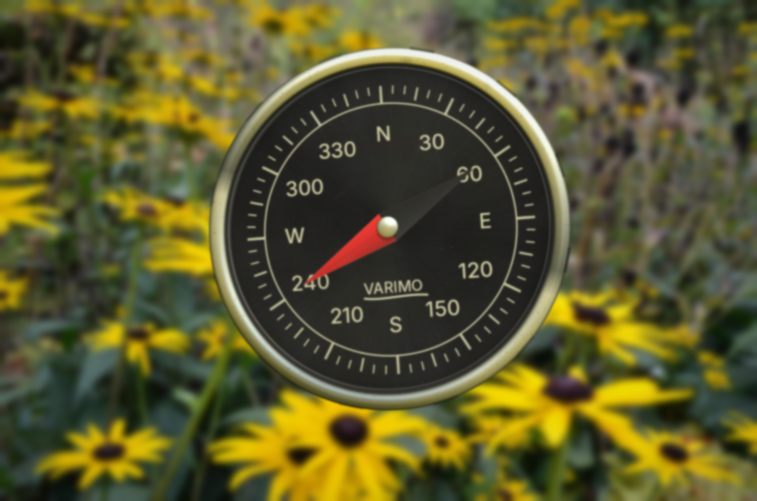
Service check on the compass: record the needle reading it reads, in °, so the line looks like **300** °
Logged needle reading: **240** °
